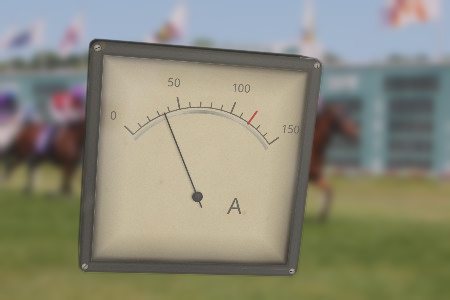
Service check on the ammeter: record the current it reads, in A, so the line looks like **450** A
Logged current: **35** A
